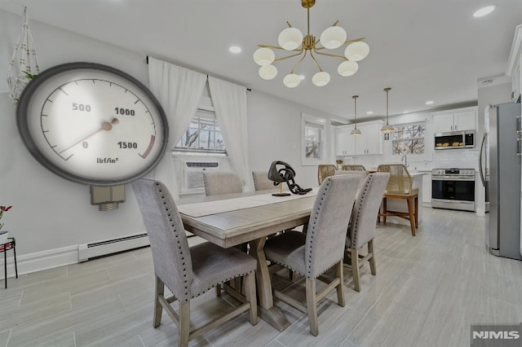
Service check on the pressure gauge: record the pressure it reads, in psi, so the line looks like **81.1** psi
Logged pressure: **50** psi
